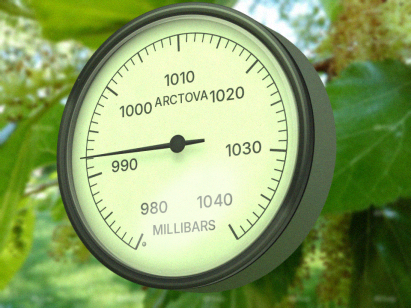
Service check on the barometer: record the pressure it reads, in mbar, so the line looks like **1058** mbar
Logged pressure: **992** mbar
